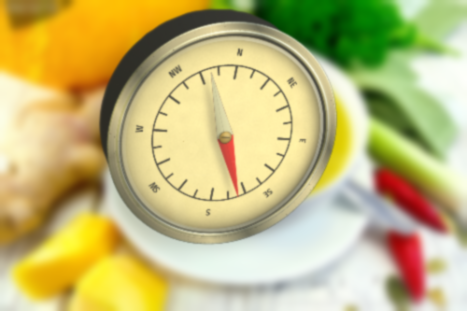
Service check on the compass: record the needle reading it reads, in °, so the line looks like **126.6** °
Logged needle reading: **157.5** °
